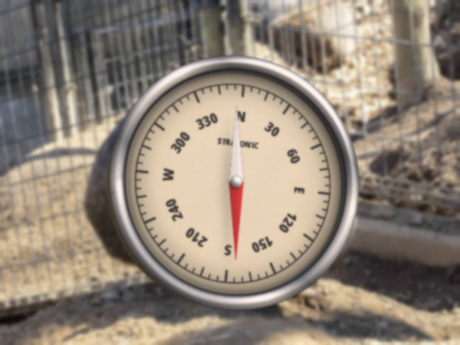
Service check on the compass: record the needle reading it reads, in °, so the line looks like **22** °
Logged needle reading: **175** °
